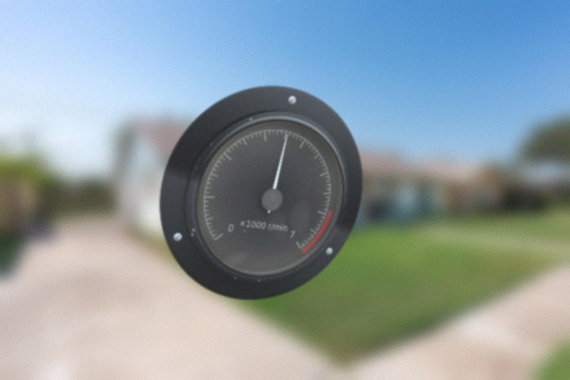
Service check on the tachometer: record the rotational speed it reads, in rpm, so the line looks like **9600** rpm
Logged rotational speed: **3500** rpm
